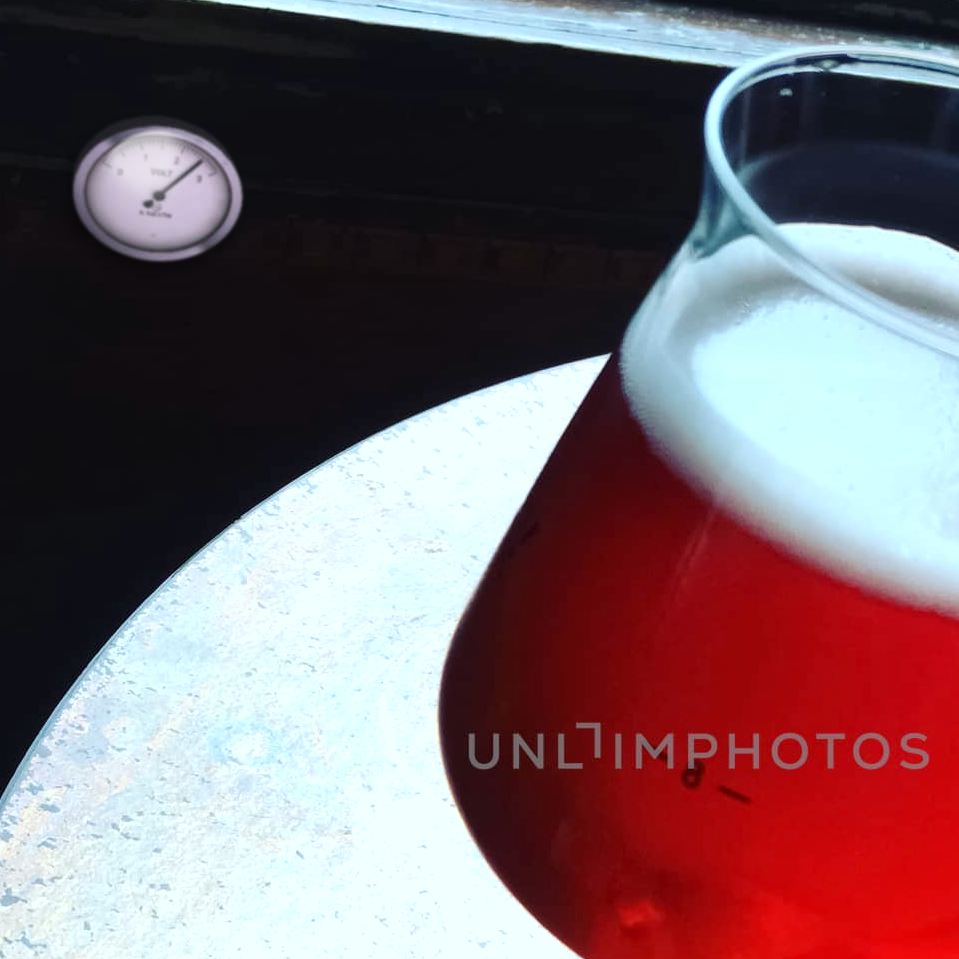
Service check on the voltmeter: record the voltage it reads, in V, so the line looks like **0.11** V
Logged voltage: **2.5** V
